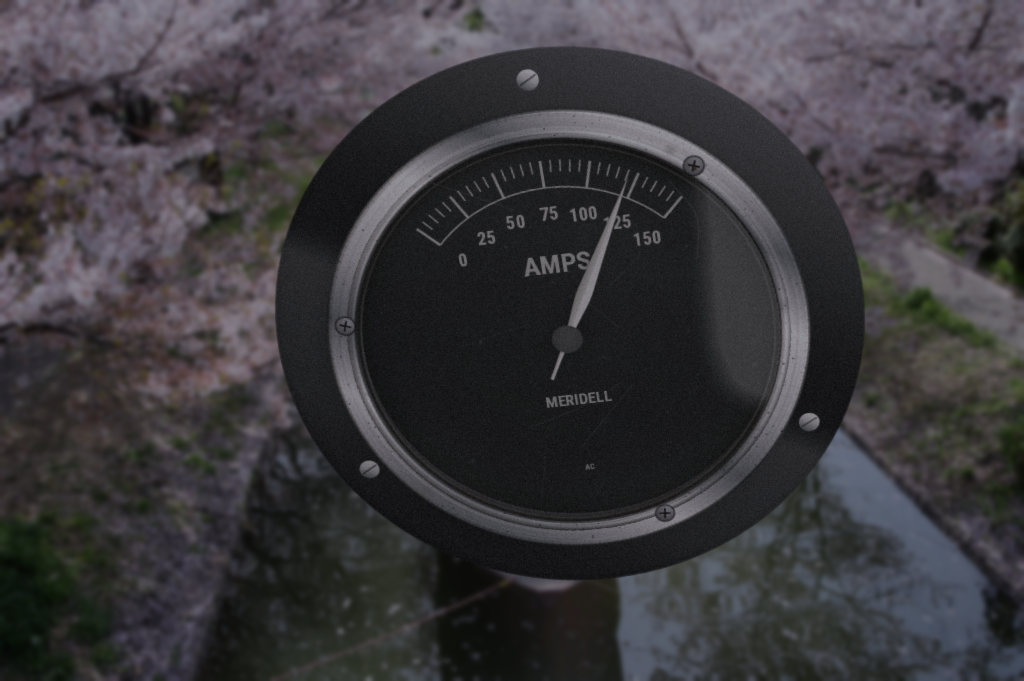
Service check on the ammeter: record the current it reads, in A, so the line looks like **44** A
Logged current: **120** A
